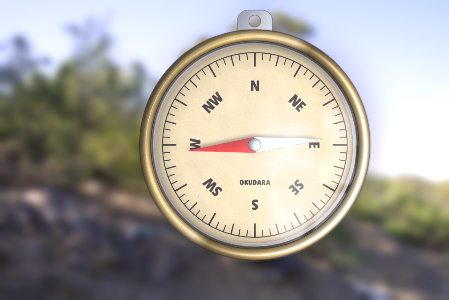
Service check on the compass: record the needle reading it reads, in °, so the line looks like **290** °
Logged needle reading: **265** °
